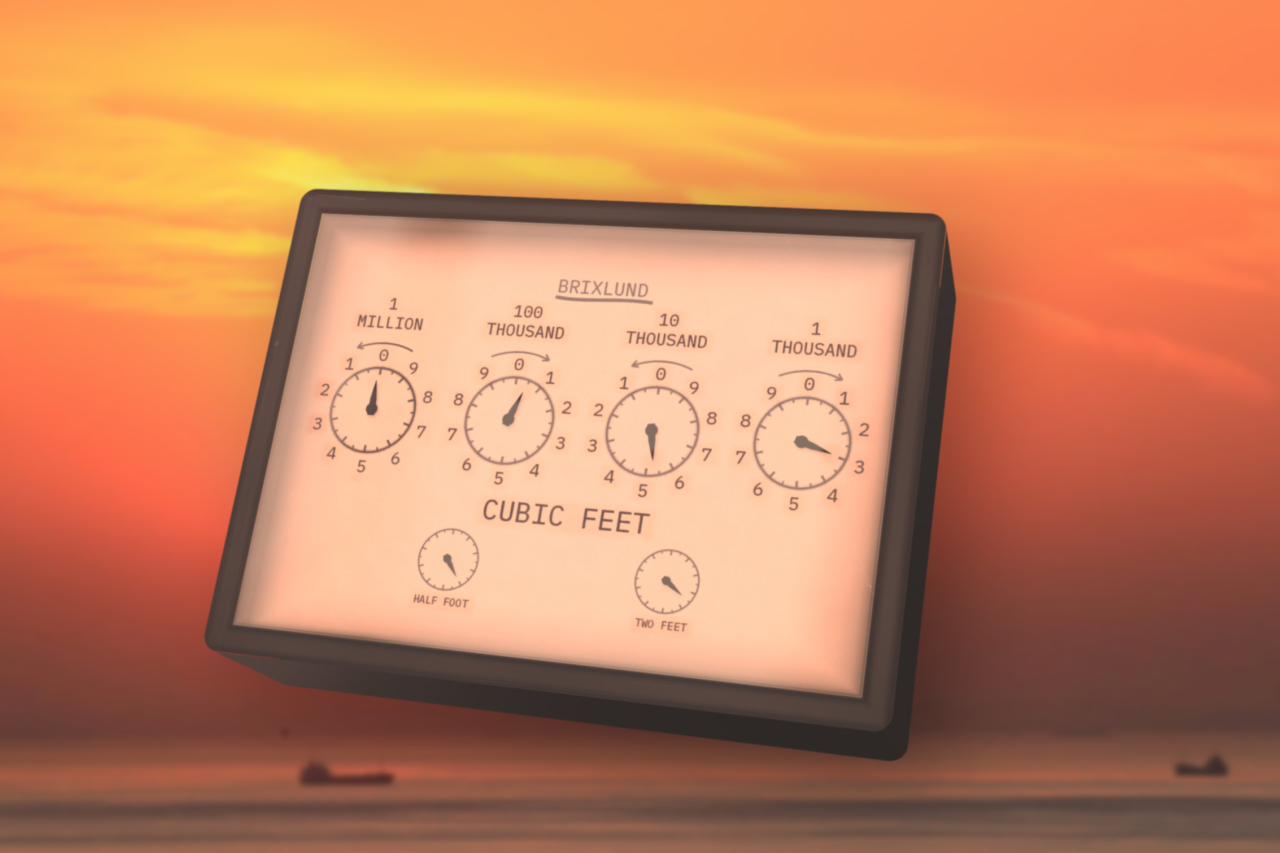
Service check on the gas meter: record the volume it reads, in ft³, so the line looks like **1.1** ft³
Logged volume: **5300** ft³
